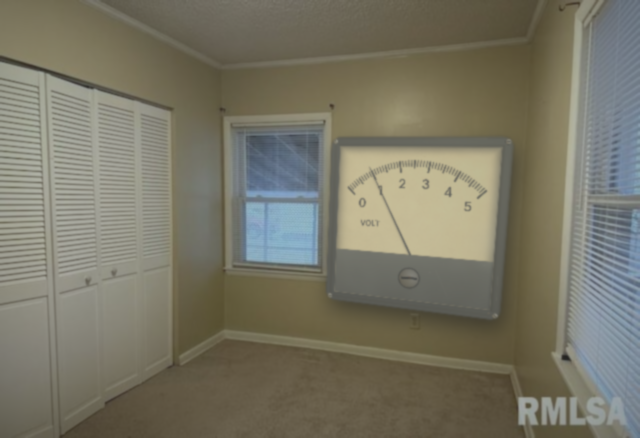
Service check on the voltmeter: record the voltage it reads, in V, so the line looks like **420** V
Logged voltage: **1** V
